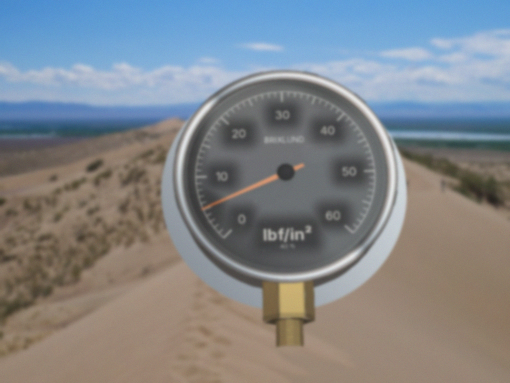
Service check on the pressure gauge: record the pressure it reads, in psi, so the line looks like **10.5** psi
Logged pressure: **5** psi
